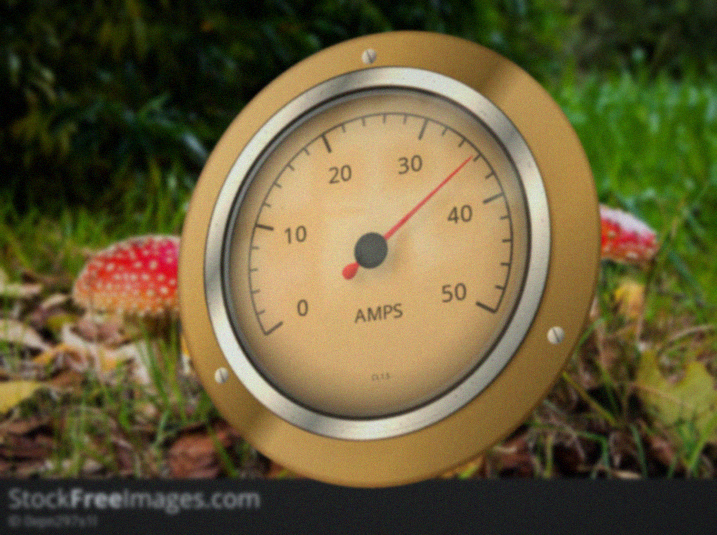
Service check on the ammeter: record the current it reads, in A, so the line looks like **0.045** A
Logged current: **36** A
